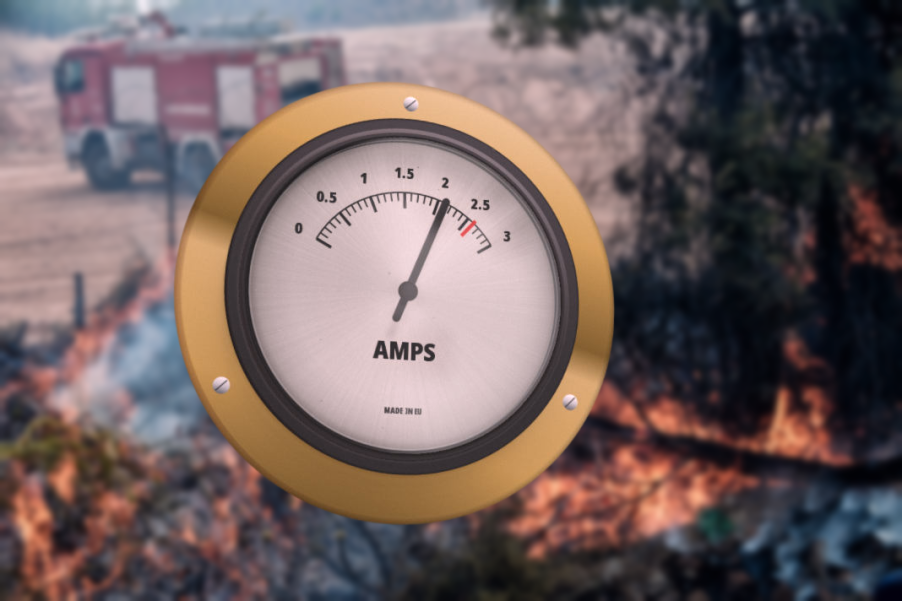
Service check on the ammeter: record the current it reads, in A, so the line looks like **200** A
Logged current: **2.1** A
